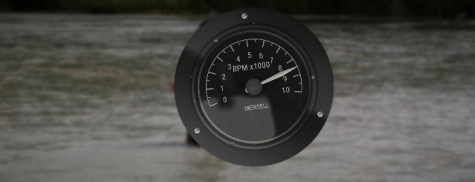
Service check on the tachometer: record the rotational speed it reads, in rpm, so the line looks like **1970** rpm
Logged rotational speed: **8500** rpm
